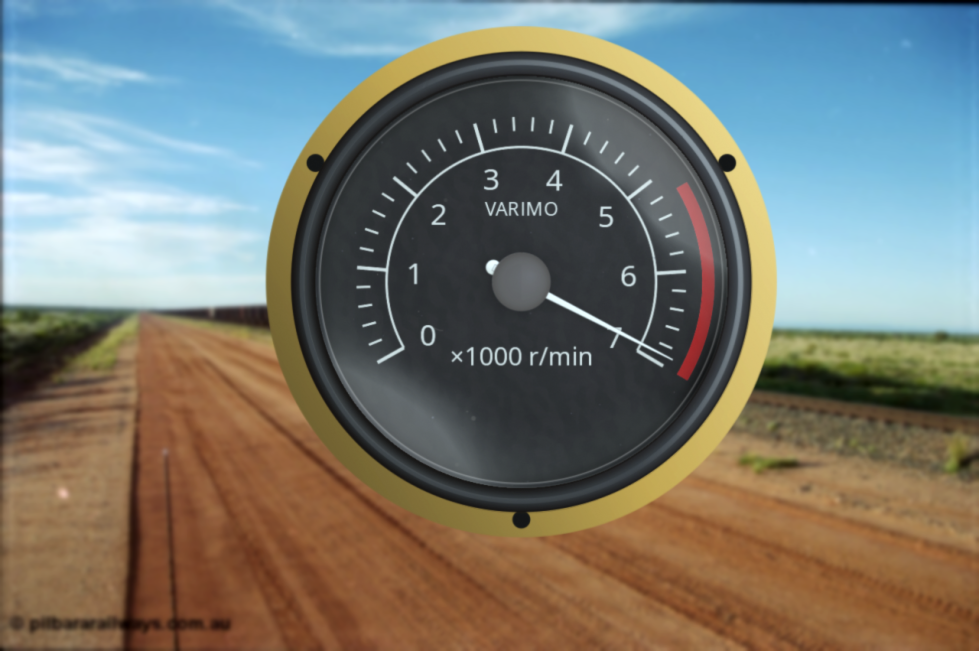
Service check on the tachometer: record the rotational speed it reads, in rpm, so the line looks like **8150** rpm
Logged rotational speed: **6900** rpm
